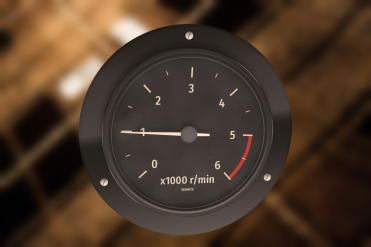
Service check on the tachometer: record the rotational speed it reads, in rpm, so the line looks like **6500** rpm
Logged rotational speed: **1000** rpm
